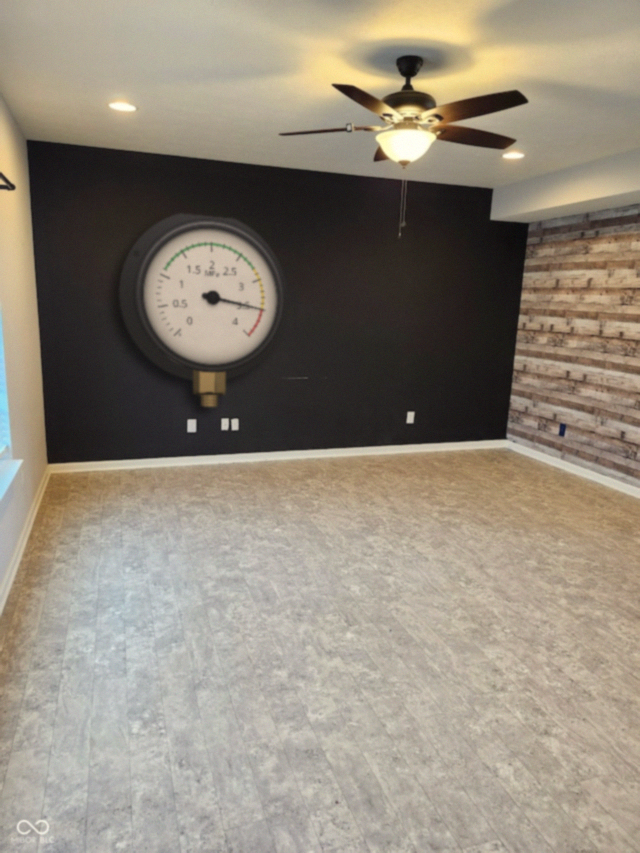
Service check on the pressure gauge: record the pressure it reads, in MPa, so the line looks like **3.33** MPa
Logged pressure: **3.5** MPa
